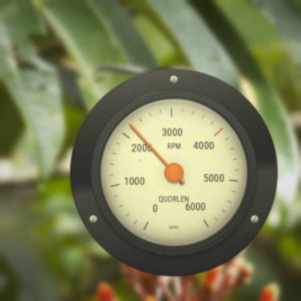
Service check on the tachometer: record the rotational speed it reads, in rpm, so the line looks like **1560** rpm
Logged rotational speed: **2200** rpm
